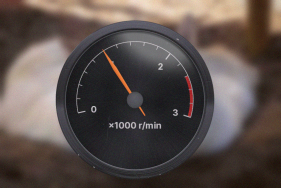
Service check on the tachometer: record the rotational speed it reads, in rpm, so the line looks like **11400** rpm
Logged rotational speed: **1000** rpm
